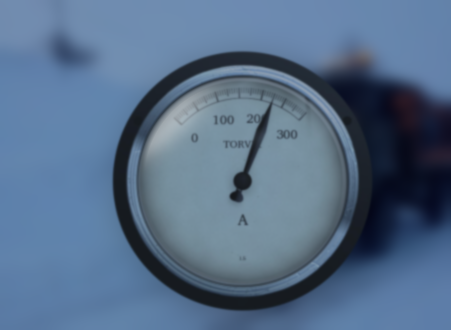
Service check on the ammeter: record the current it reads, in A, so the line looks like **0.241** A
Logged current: **225** A
